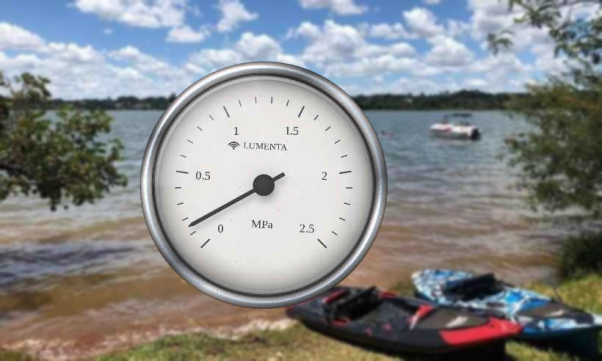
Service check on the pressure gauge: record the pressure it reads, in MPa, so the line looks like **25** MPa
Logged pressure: **0.15** MPa
